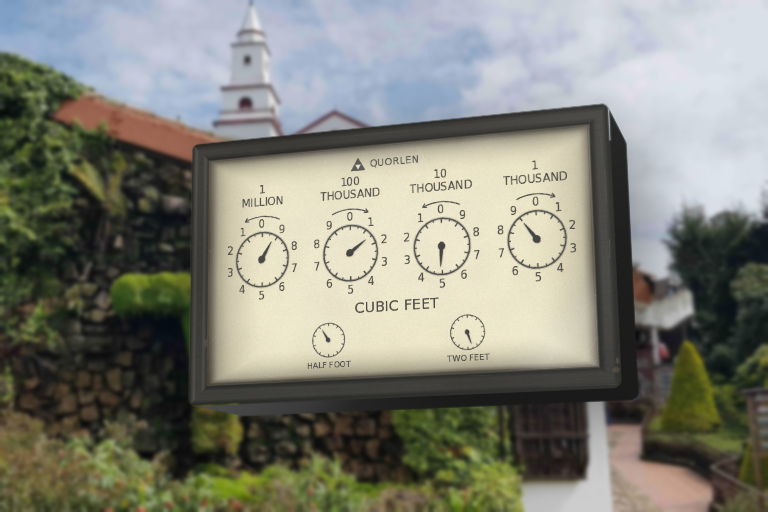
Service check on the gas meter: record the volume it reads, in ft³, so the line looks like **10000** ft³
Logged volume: **914900** ft³
